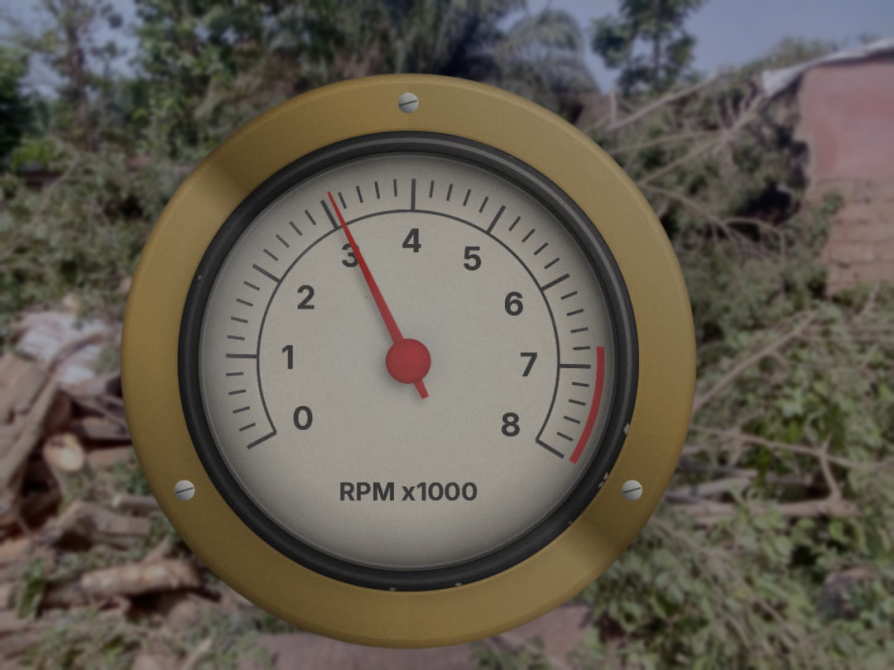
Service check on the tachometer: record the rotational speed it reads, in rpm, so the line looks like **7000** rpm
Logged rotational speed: **3100** rpm
